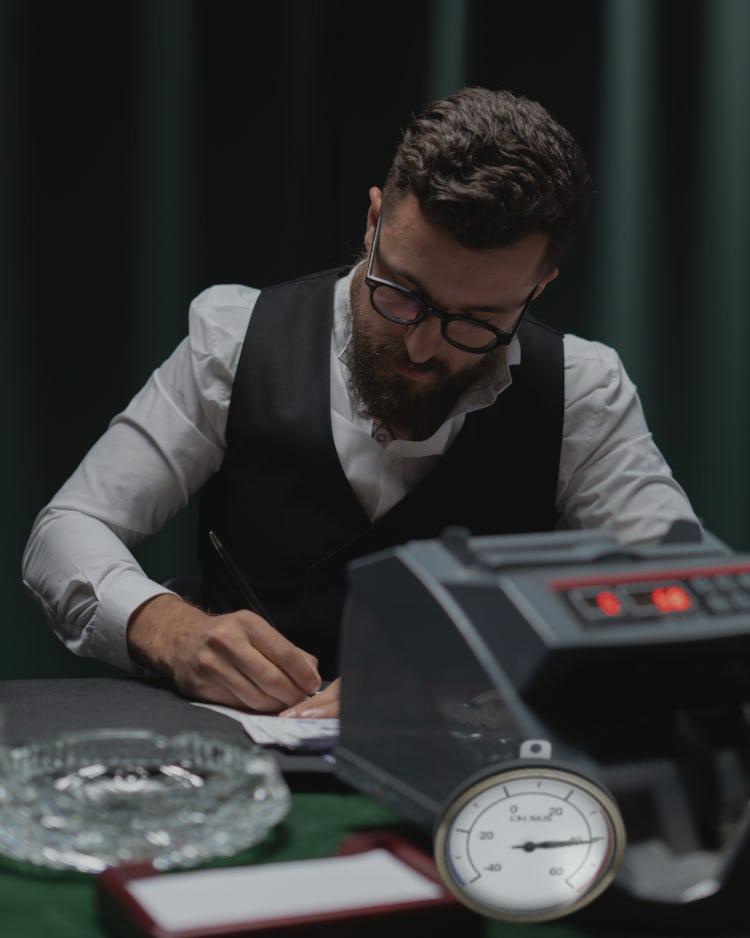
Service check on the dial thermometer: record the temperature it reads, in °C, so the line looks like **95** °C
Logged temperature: **40** °C
